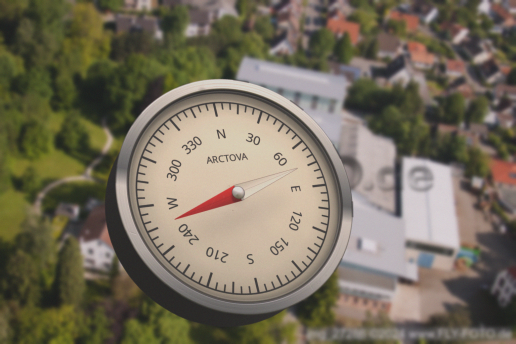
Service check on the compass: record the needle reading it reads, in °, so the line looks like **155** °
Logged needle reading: **255** °
